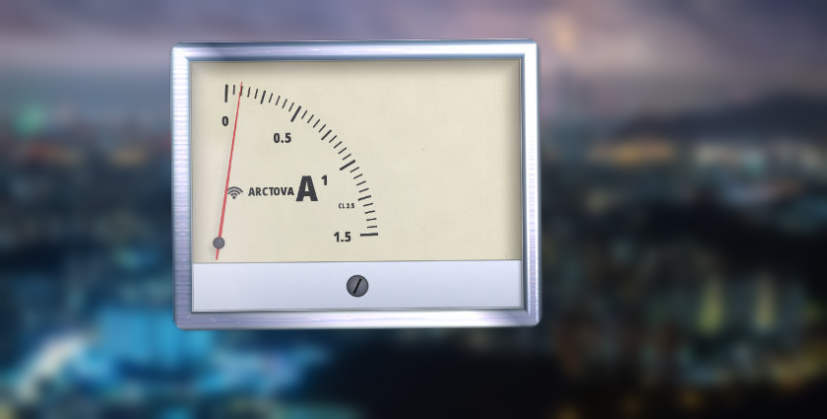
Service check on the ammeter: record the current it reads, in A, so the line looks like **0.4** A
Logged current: **0.1** A
